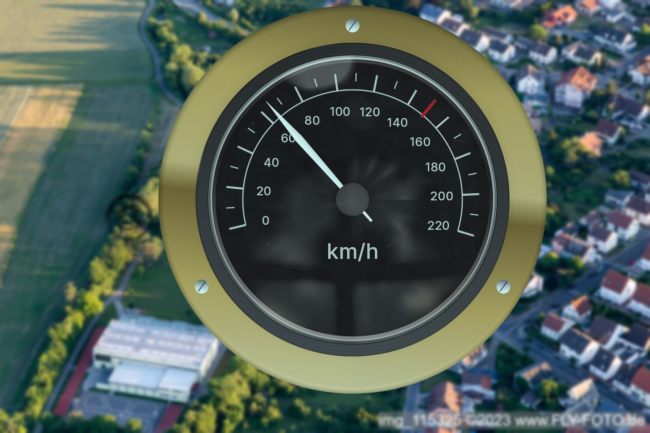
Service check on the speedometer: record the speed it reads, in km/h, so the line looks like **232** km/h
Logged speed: **65** km/h
